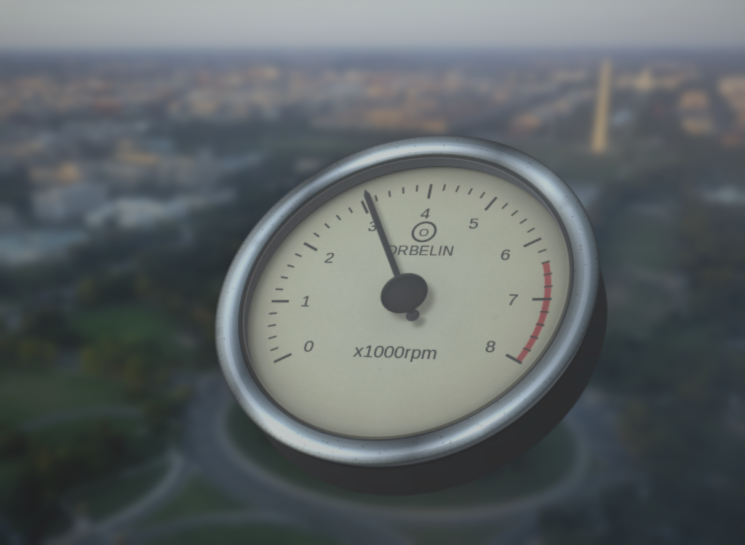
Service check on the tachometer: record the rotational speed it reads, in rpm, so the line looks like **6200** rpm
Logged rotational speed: **3100** rpm
